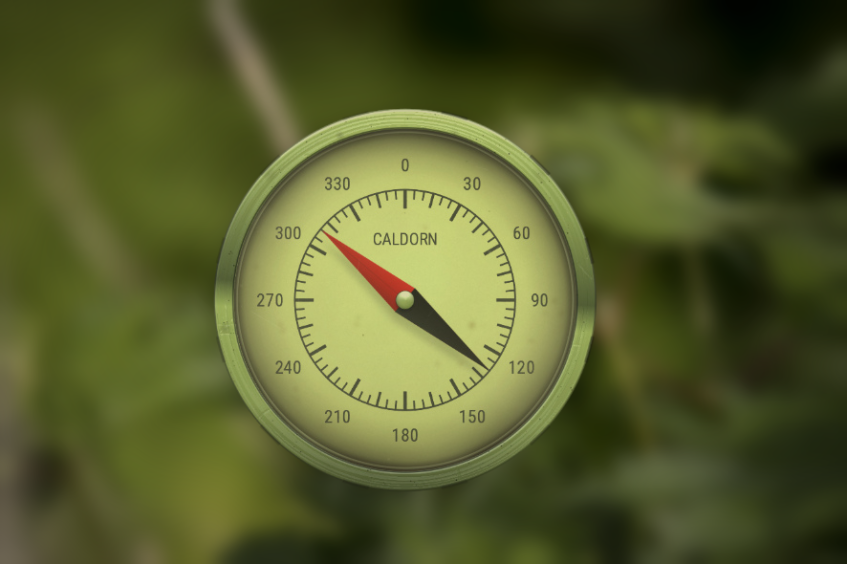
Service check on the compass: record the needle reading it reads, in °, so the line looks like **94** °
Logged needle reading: **310** °
